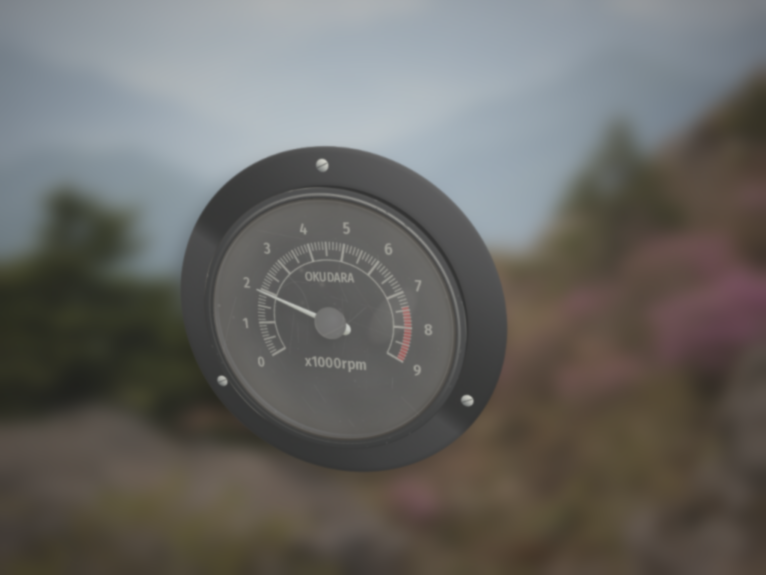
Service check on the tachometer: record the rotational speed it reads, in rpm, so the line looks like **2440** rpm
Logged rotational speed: **2000** rpm
